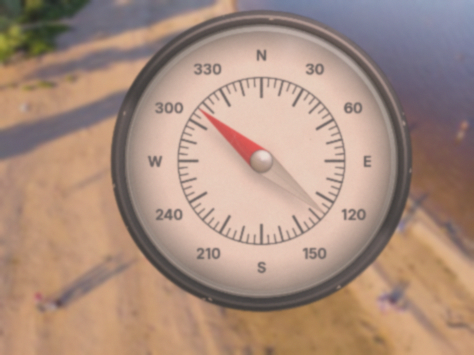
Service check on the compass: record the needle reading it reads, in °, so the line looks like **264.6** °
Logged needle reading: **310** °
